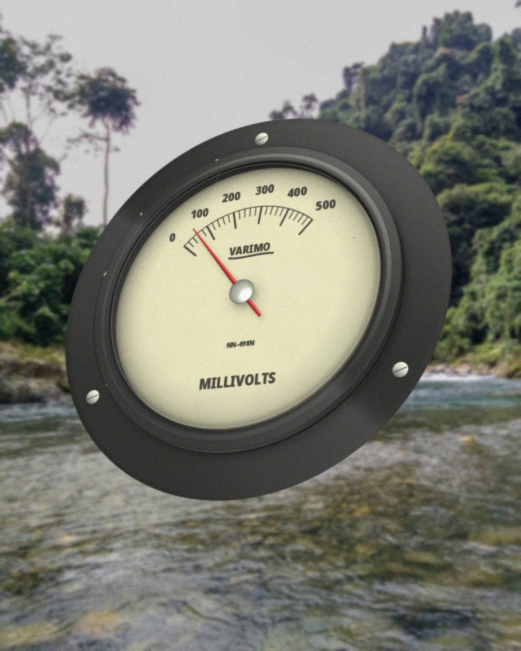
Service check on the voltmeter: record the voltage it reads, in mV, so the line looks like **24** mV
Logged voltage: **60** mV
